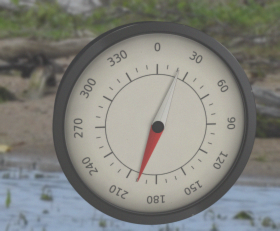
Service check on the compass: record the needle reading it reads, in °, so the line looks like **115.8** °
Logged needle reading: **200** °
